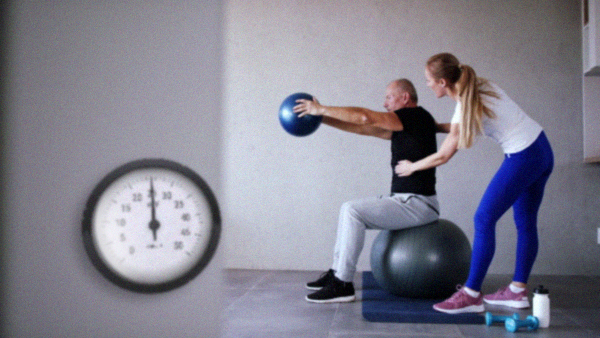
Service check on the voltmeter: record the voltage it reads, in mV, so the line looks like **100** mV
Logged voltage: **25** mV
